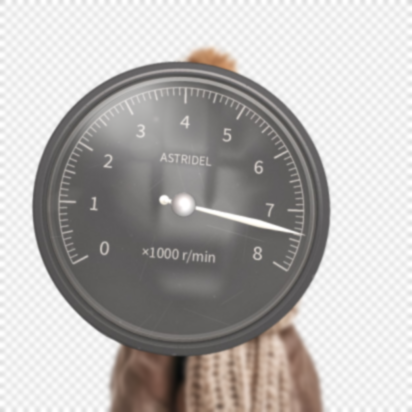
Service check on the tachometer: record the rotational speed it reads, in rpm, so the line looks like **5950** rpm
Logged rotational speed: **7400** rpm
